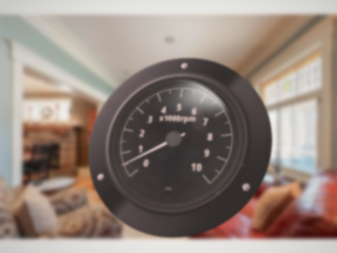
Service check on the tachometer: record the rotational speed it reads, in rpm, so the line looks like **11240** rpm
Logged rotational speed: **500** rpm
